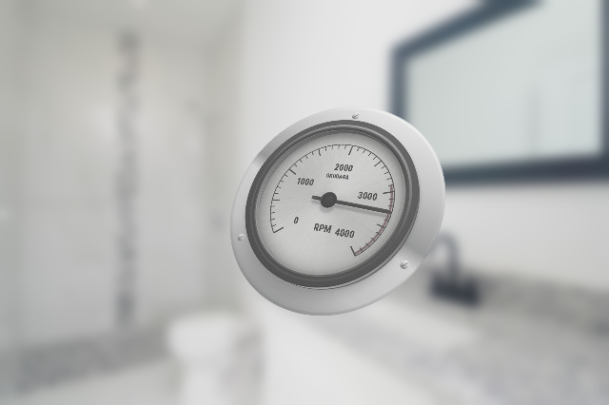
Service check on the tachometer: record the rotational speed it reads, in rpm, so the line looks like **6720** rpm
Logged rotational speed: **3300** rpm
